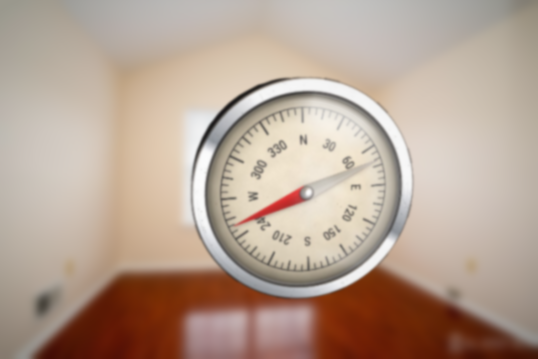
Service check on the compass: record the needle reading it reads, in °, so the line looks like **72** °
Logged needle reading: **250** °
